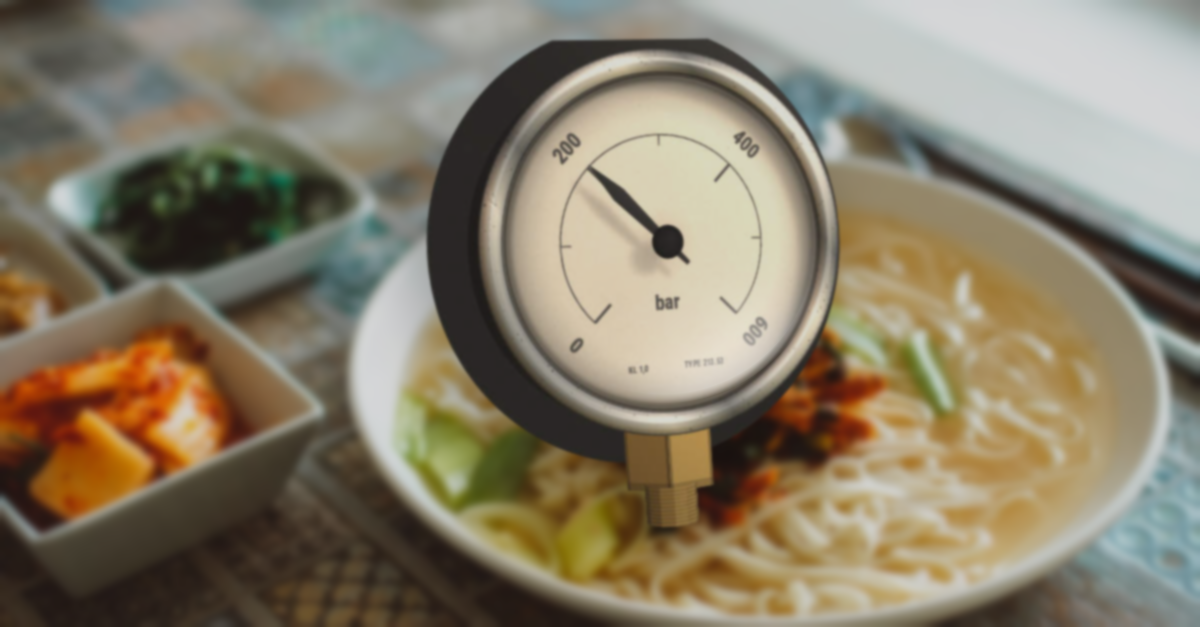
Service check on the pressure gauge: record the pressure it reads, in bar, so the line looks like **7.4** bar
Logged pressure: **200** bar
